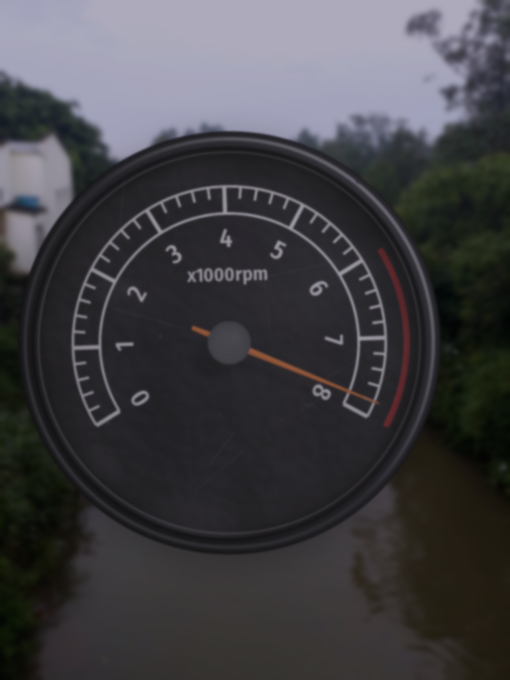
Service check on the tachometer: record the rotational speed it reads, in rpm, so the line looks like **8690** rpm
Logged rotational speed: **7800** rpm
